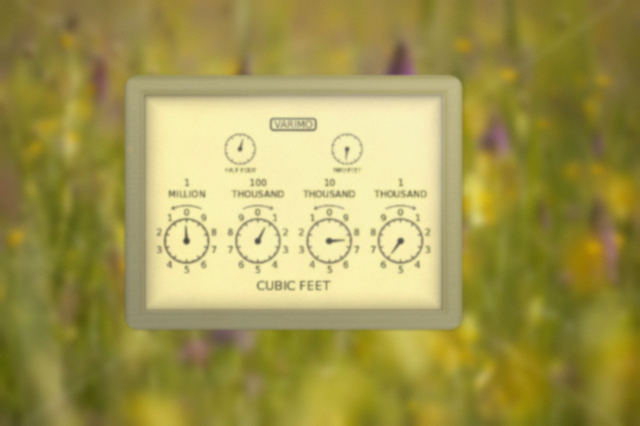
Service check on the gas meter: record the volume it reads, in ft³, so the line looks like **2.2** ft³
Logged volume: **7600** ft³
